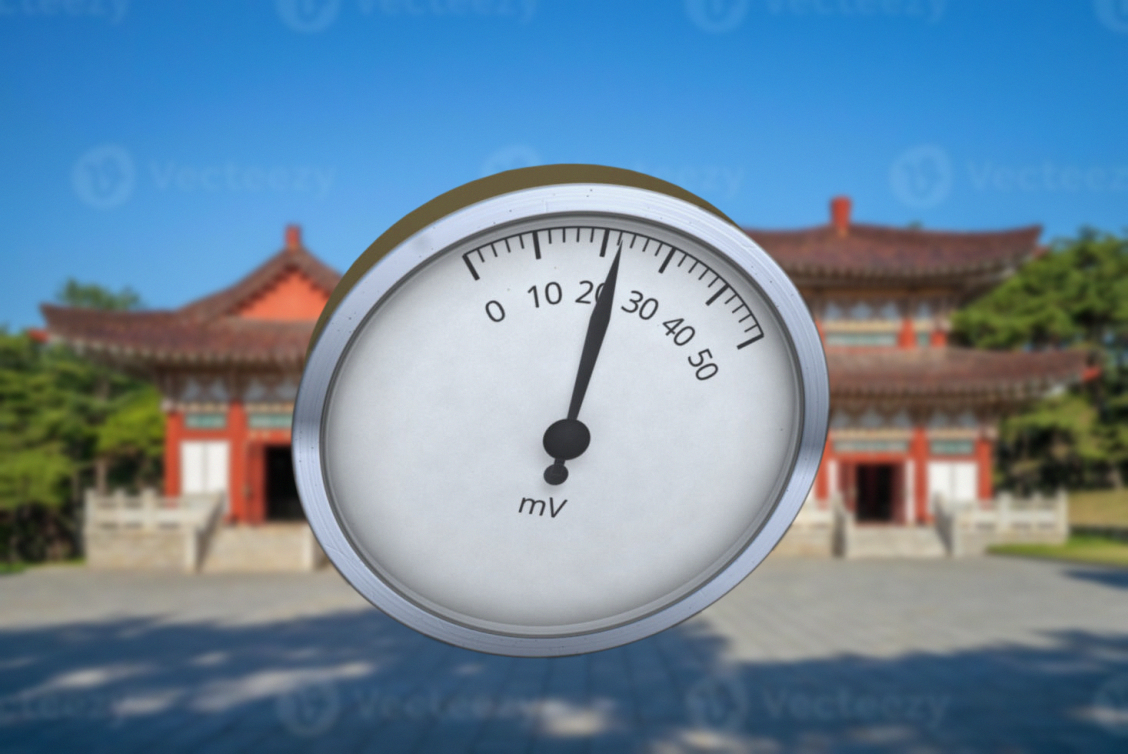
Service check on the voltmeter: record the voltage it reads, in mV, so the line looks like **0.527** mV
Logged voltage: **22** mV
